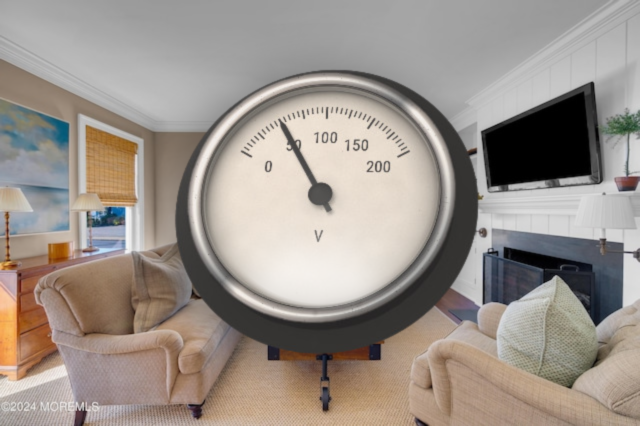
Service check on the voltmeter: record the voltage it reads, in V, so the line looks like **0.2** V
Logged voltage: **50** V
